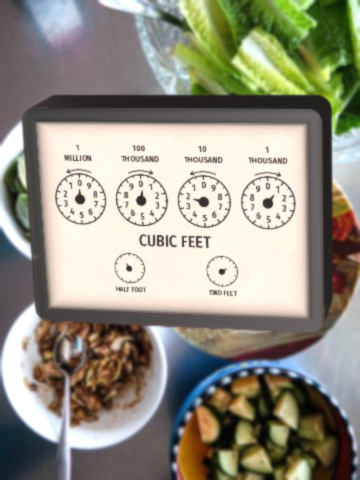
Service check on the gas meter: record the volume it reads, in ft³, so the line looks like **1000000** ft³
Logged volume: **2100** ft³
